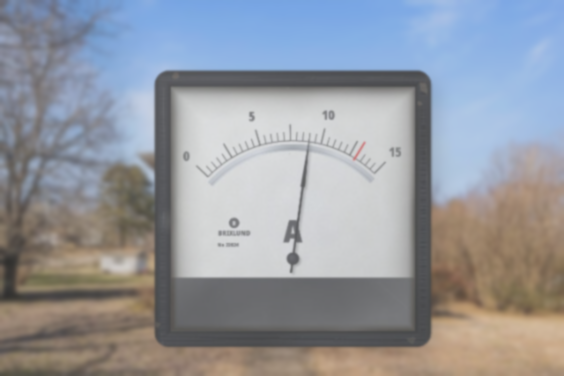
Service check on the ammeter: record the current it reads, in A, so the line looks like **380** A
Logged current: **9** A
